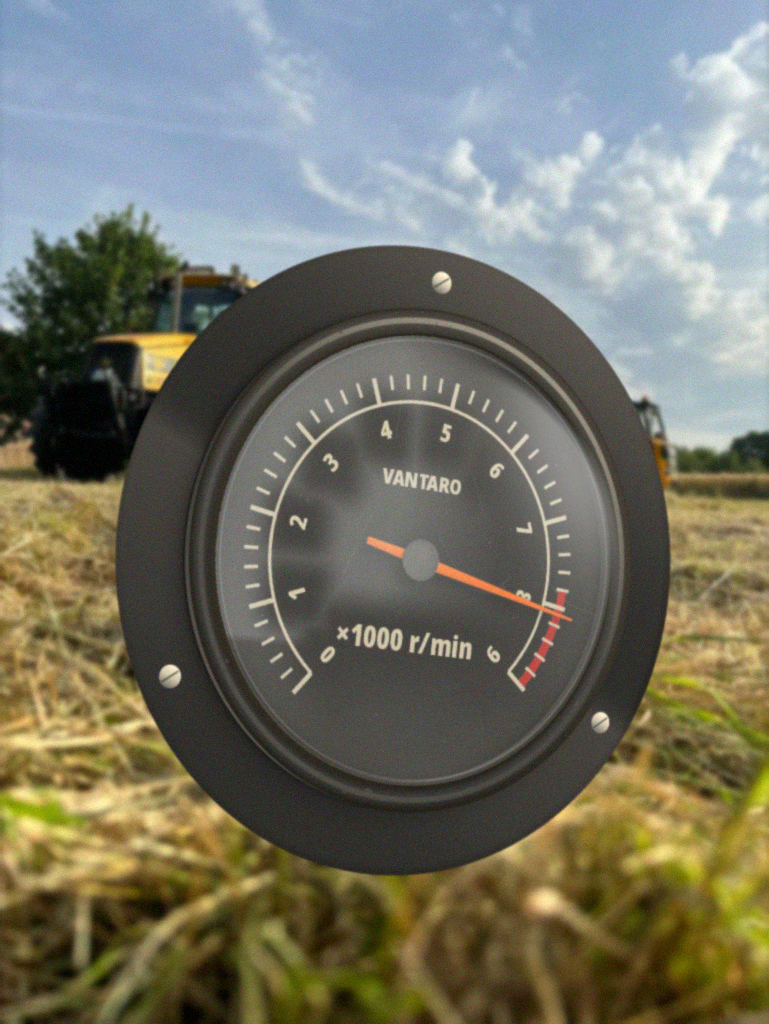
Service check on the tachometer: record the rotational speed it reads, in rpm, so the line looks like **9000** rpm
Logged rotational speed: **8100** rpm
